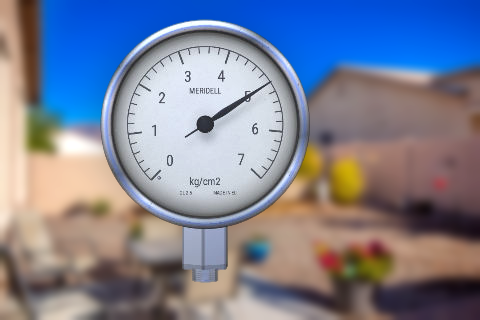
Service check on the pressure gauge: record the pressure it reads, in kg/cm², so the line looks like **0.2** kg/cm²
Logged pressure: **5** kg/cm²
